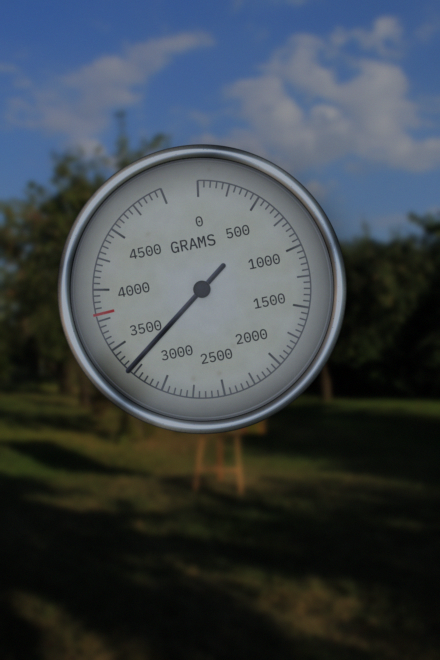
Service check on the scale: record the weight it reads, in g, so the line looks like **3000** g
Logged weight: **3300** g
